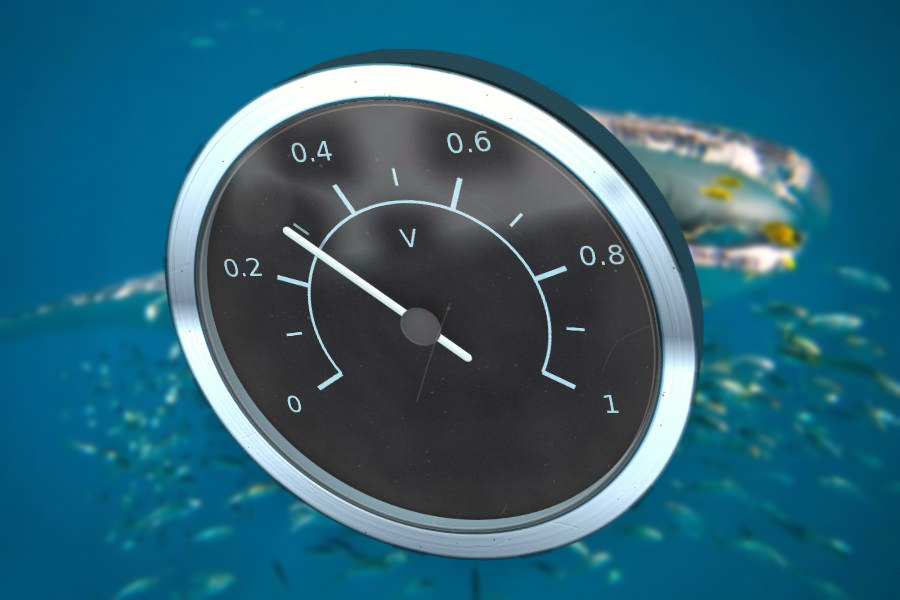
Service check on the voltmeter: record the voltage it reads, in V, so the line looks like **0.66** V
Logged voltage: **0.3** V
